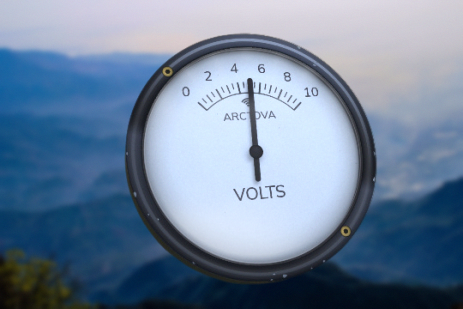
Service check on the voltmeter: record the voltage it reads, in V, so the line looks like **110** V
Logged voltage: **5** V
